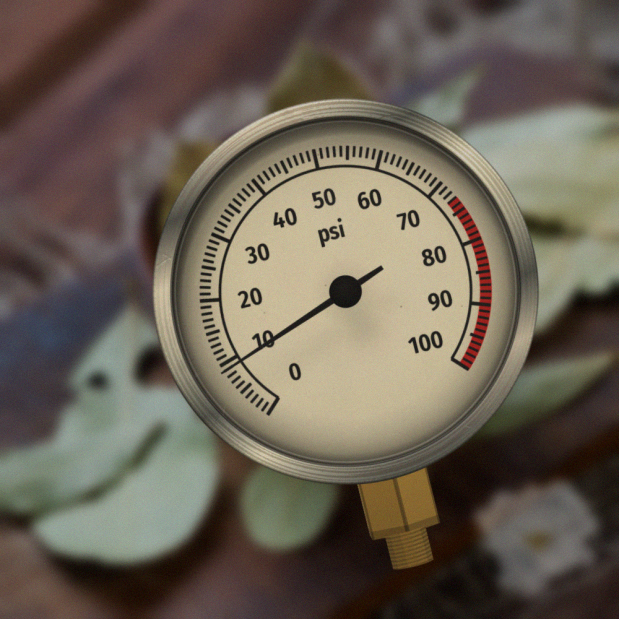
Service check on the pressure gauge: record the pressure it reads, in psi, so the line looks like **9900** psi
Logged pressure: **9** psi
